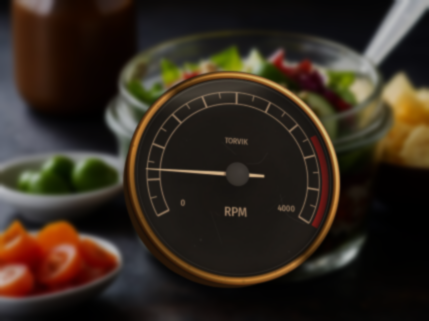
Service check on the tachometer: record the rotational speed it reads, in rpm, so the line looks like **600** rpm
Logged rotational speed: **500** rpm
